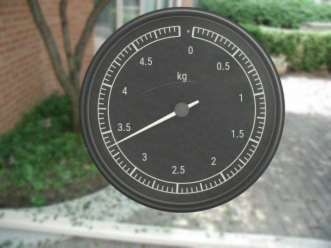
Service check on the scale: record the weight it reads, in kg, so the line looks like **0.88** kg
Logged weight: **3.35** kg
